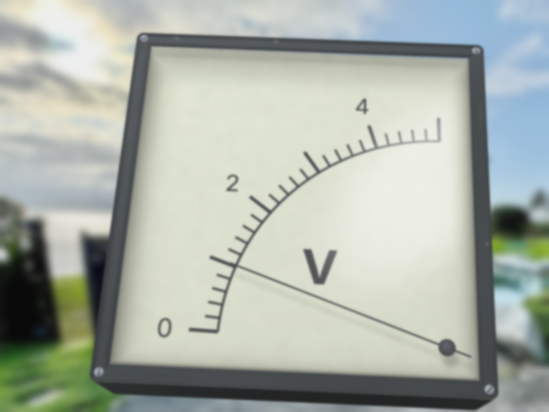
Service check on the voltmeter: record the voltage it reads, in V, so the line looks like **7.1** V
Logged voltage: **1** V
